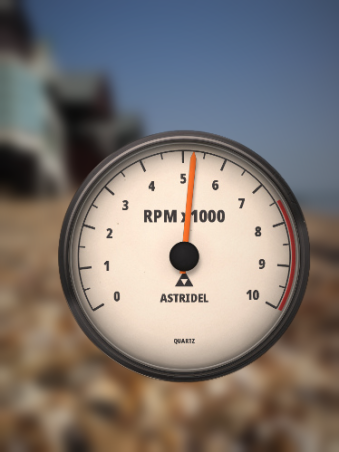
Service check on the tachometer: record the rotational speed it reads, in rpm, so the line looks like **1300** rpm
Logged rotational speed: **5250** rpm
